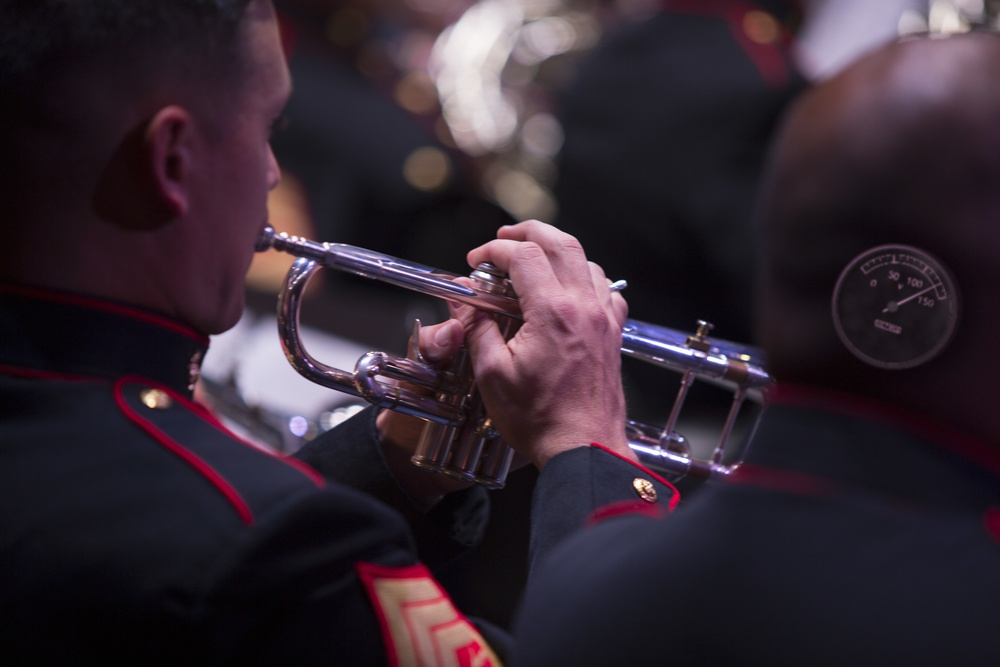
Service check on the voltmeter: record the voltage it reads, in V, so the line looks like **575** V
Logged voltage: **130** V
